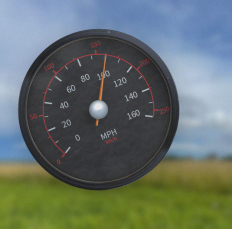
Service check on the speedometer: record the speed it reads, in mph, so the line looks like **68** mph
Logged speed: **100** mph
